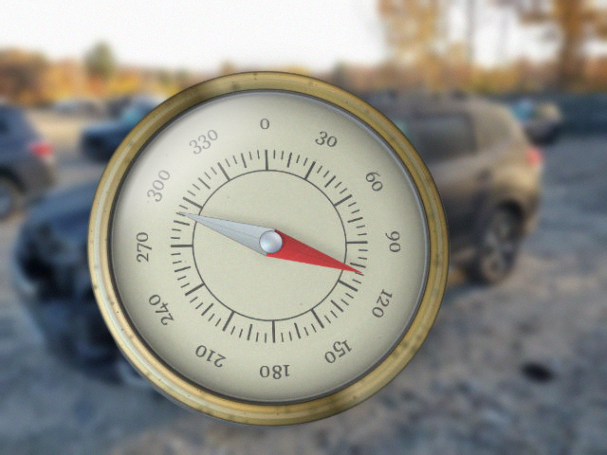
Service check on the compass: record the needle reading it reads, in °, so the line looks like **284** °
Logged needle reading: **110** °
